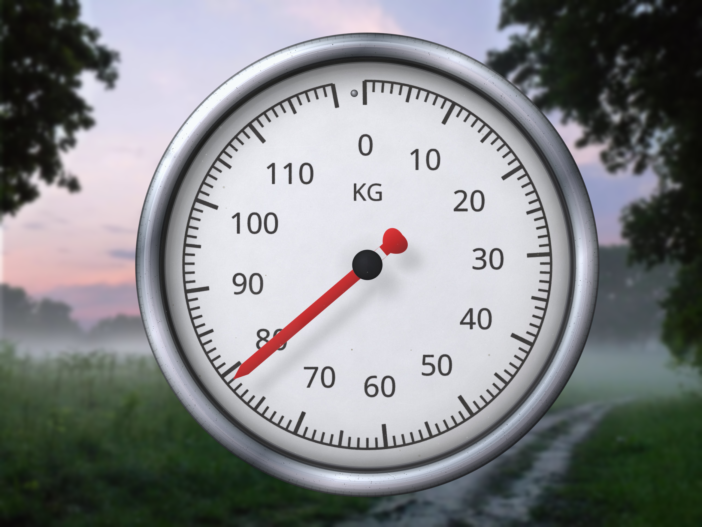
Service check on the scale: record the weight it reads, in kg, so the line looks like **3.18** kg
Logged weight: **79** kg
